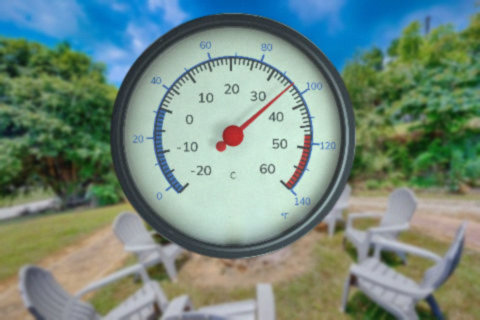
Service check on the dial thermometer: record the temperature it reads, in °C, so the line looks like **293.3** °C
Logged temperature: **35** °C
